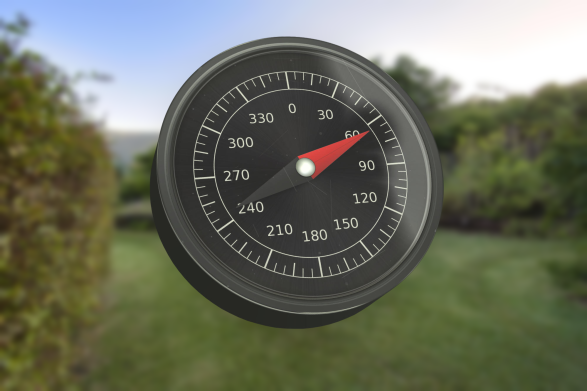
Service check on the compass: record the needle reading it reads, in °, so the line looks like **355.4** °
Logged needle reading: **65** °
